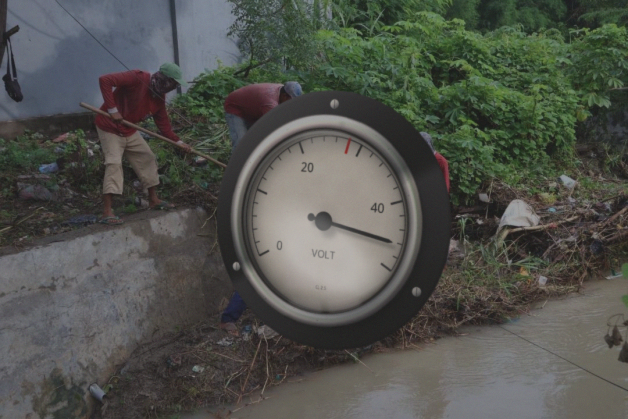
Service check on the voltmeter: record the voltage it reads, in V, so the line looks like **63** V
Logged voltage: **46** V
